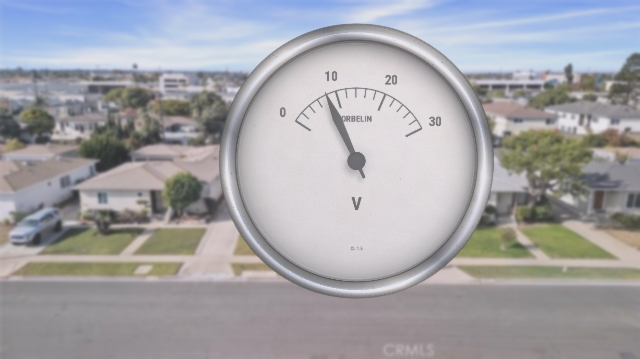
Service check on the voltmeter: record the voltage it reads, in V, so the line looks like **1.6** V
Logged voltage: **8** V
